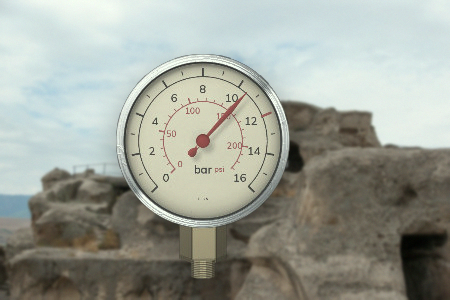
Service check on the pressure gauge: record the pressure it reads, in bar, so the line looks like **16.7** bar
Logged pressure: **10.5** bar
